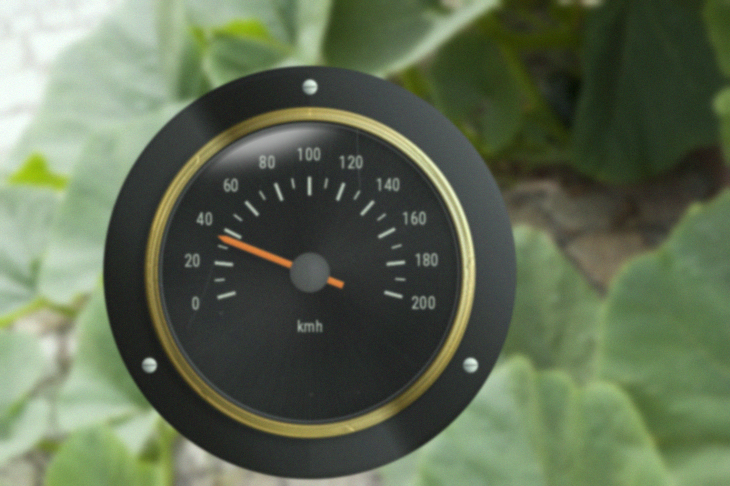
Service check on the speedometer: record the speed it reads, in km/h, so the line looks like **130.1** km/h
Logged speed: **35** km/h
